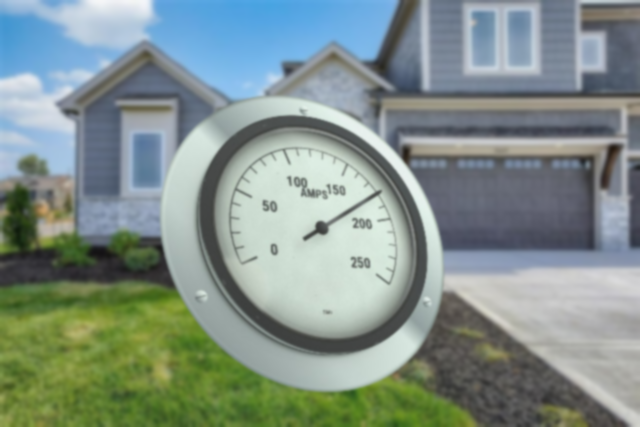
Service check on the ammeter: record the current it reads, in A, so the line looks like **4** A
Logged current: **180** A
